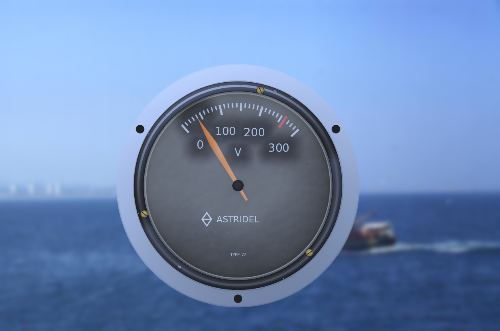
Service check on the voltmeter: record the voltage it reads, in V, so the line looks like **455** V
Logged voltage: **40** V
